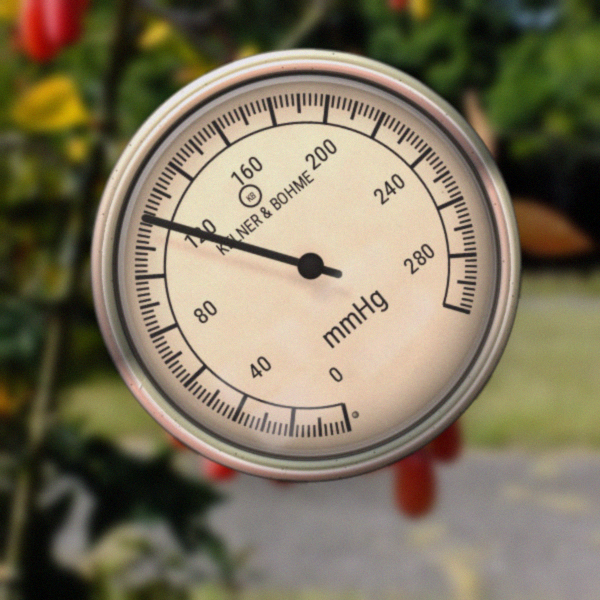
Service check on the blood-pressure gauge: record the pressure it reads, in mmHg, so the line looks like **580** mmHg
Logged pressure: **120** mmHg
